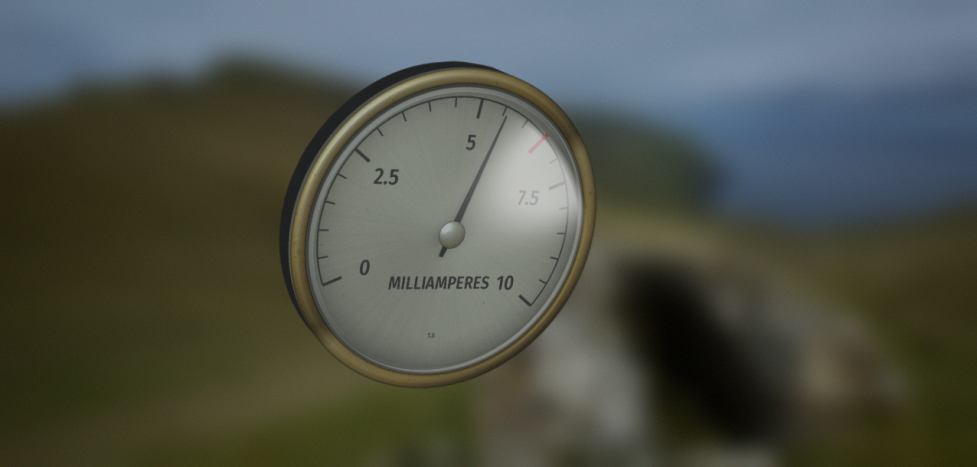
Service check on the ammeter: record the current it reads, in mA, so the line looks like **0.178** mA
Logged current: **5.5** mA
